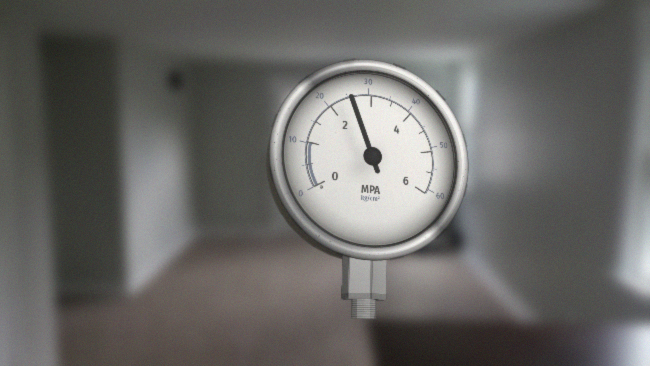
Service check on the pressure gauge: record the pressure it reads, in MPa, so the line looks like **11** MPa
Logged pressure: **2.5** MPa
